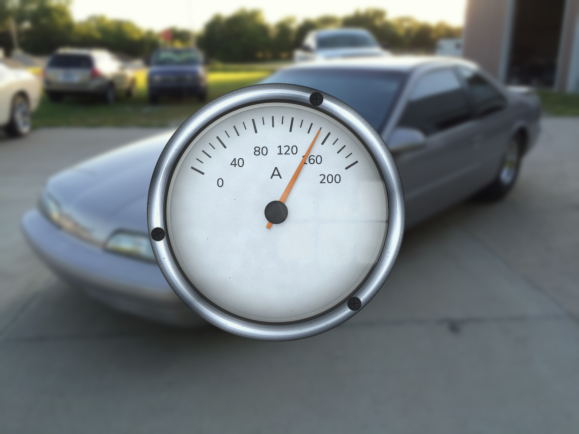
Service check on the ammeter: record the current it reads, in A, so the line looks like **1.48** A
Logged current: **150** A
